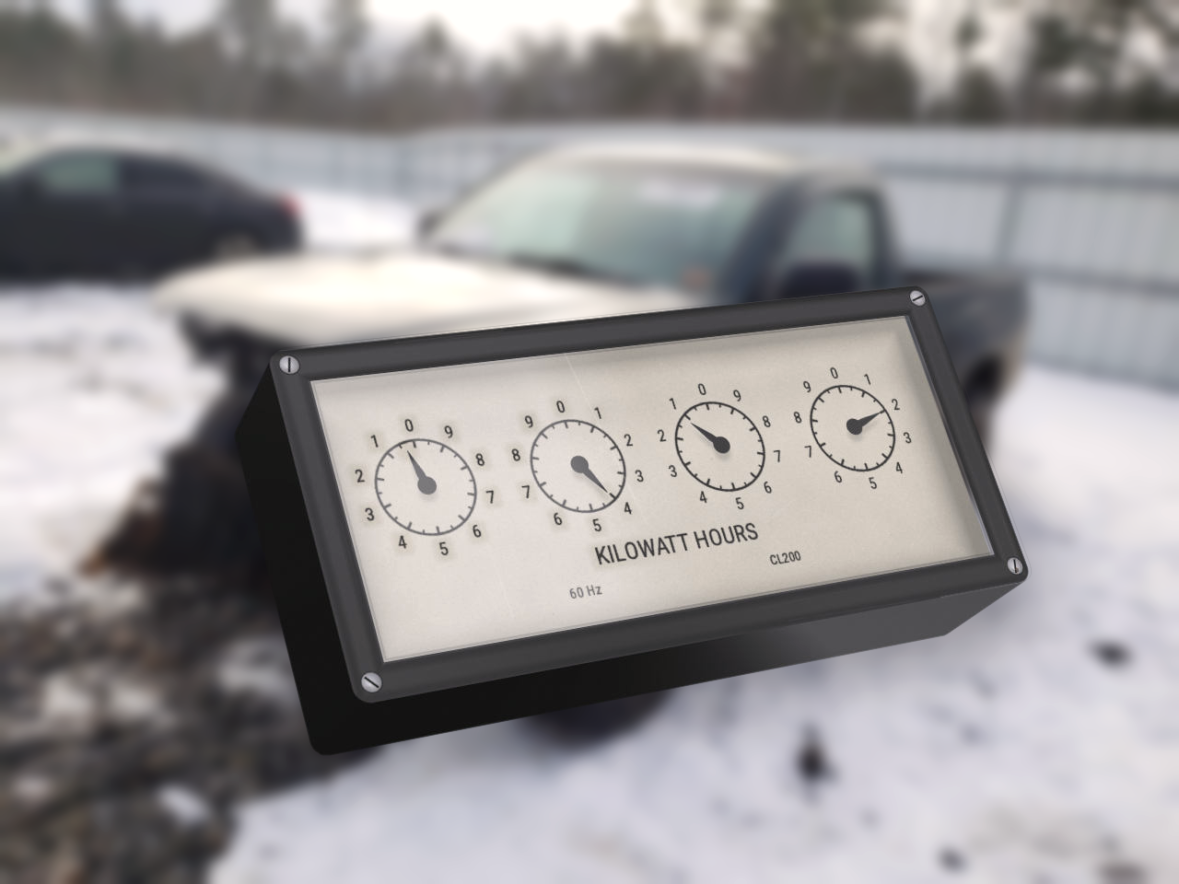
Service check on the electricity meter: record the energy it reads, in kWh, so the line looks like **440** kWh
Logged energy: **412** kWh
